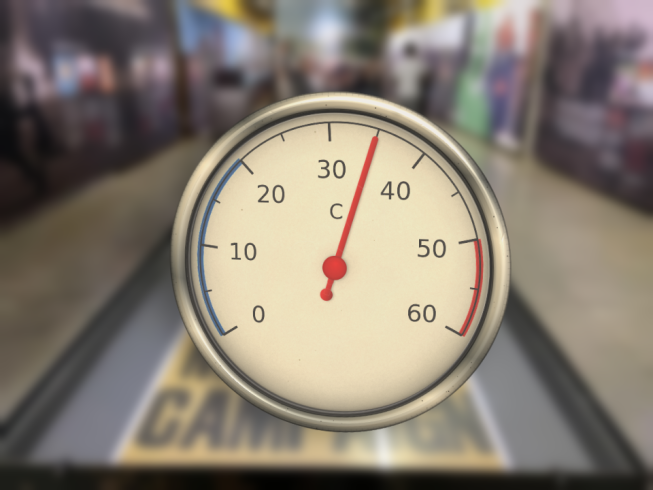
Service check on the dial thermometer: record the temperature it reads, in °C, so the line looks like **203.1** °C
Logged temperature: **35** °C
